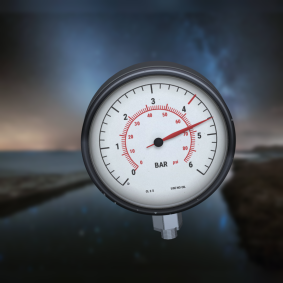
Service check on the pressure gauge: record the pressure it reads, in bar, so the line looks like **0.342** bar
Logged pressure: **4.6** bar
